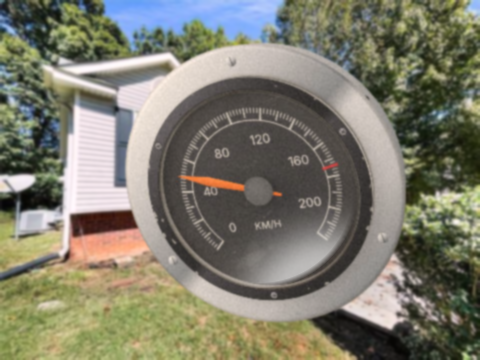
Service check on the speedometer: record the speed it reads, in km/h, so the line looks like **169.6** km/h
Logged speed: **50** km/h
